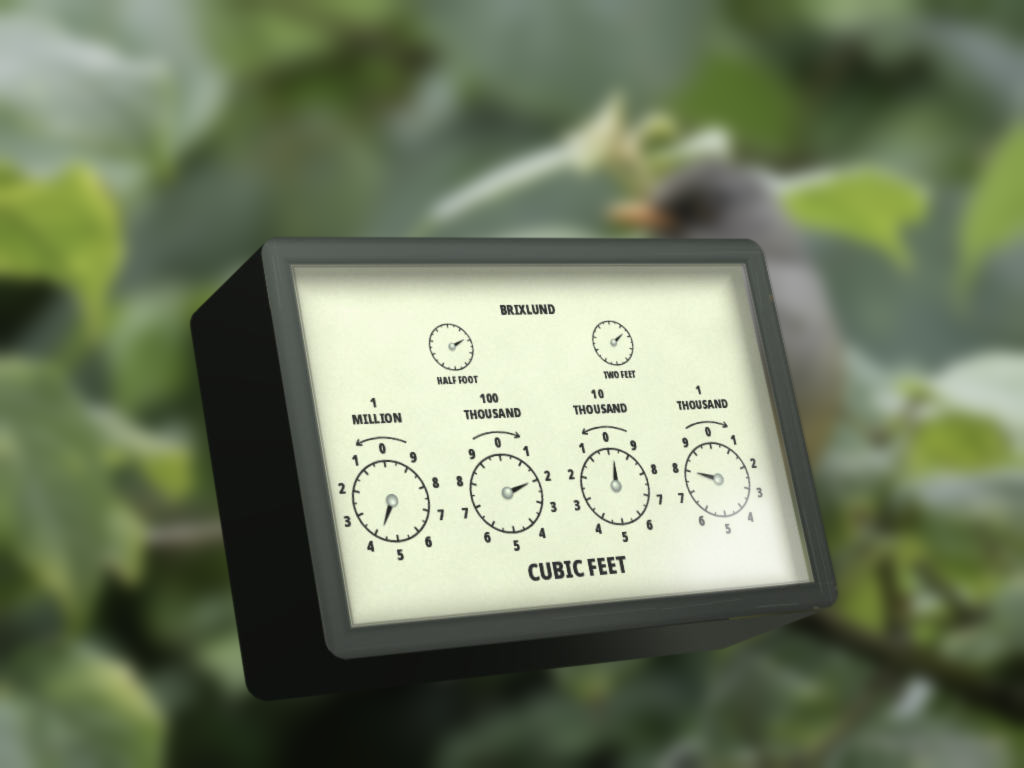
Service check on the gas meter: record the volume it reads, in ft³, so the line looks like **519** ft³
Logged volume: **419800** ft³
